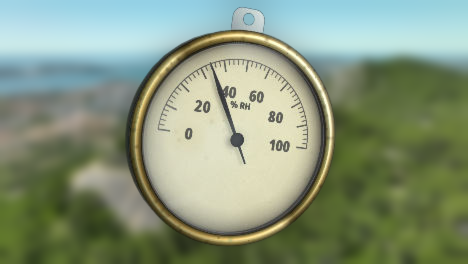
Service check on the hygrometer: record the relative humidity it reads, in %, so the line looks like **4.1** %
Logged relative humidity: **34** %
